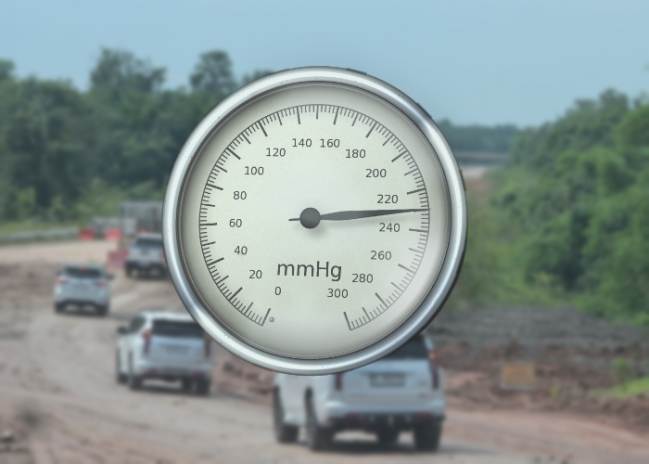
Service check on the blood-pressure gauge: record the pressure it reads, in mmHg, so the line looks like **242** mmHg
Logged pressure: **230** mmHg
